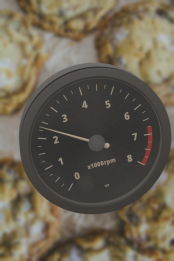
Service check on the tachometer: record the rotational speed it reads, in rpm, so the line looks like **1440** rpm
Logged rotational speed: **2375** rpm
